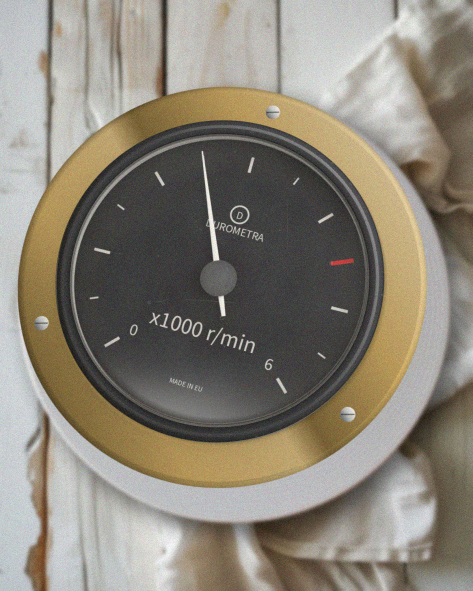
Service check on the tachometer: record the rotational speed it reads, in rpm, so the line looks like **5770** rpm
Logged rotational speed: **2500** rpm
